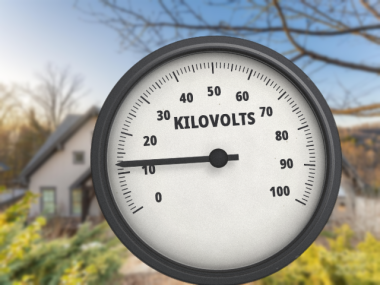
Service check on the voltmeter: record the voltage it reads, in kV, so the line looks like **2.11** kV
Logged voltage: **12** kV
